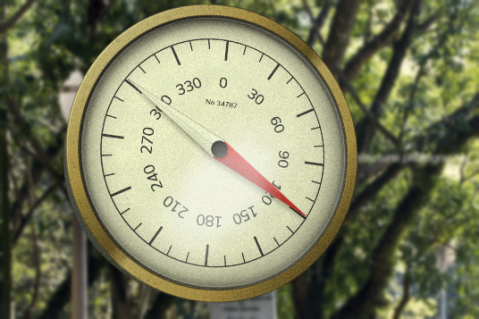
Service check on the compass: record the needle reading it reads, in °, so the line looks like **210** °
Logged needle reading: **120** °
